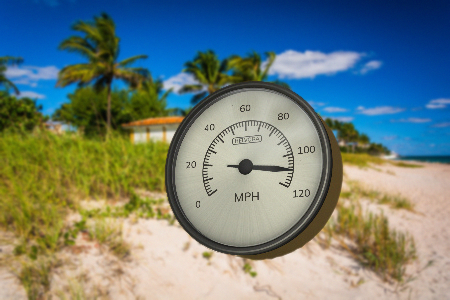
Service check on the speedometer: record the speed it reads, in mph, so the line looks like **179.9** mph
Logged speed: **110** mph
